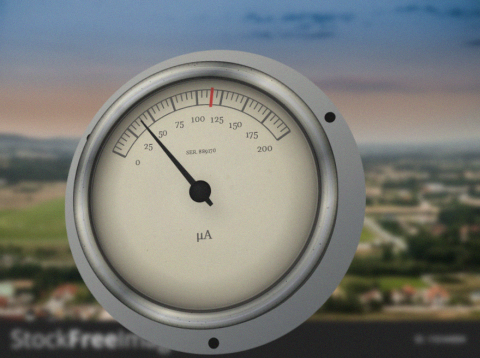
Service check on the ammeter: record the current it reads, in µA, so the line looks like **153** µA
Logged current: **40** µA
